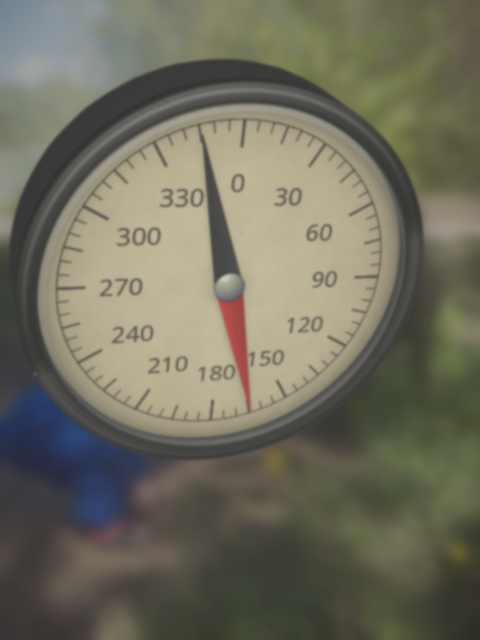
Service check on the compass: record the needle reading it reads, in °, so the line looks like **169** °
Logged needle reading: **165** °
